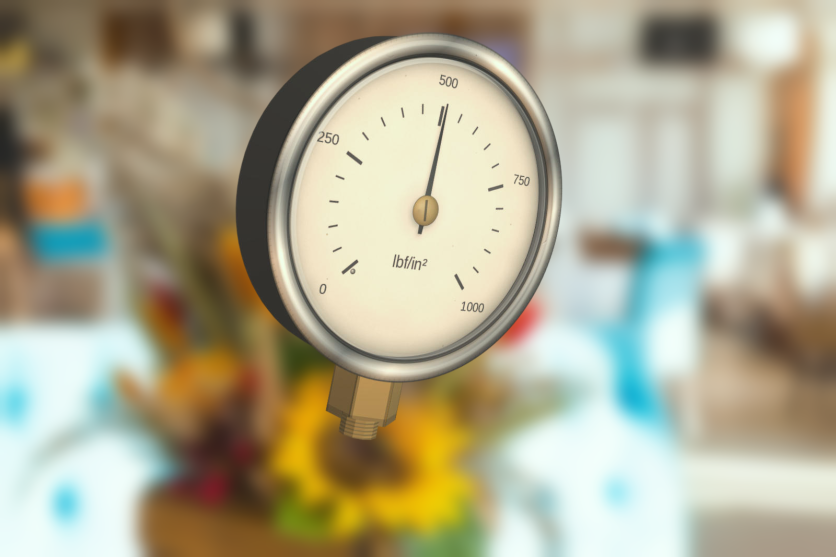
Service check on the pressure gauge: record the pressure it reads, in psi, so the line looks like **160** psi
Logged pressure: **500** psi
